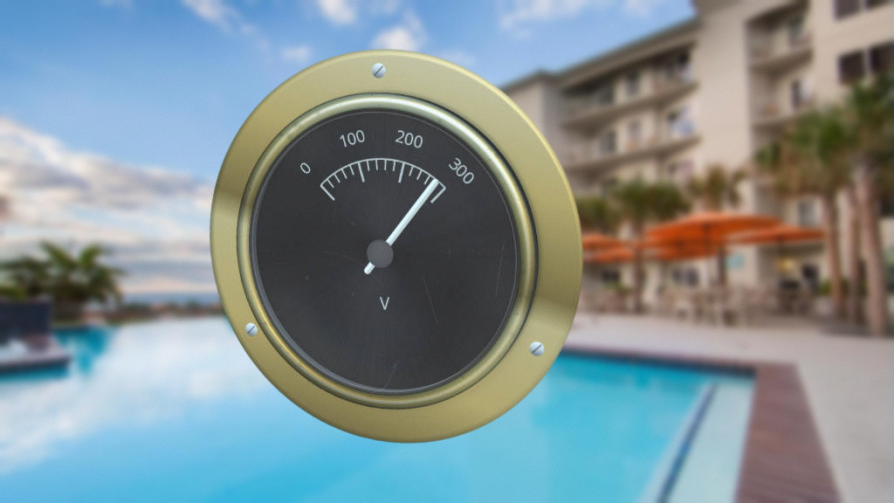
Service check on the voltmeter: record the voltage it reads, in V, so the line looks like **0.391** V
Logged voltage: **280** V
